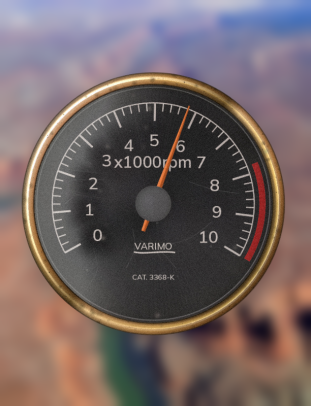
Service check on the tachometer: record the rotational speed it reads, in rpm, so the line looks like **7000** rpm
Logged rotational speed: **5800** rpm
